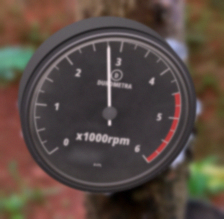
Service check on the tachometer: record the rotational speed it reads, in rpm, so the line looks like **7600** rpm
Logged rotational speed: **2750** rpm
